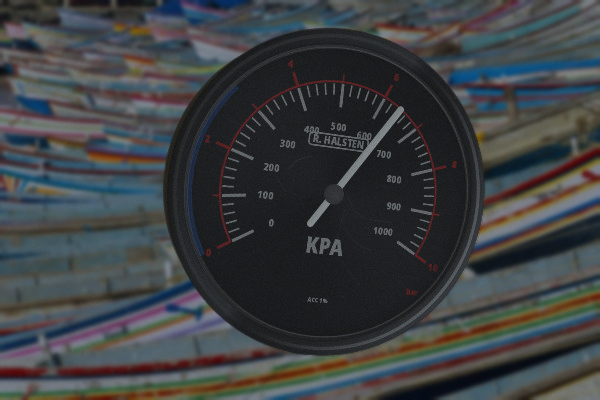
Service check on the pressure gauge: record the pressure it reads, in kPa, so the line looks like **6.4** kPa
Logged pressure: **640** kPa
